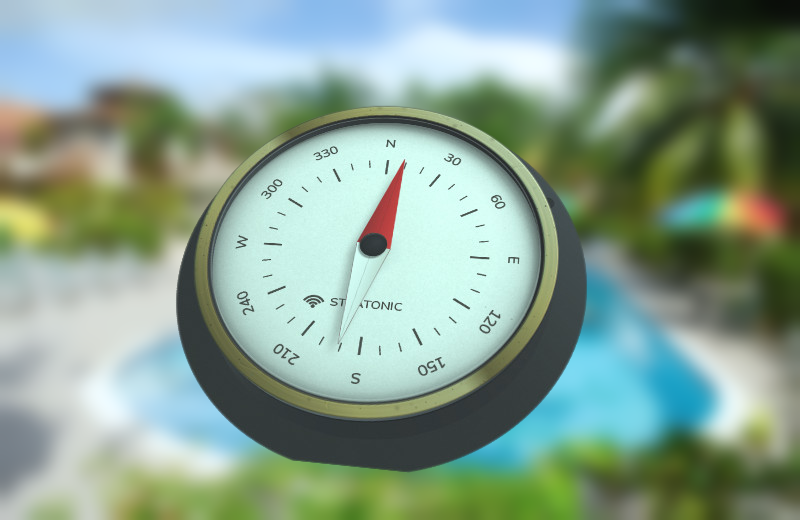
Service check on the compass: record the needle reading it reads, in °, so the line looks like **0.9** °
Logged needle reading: **10** °
